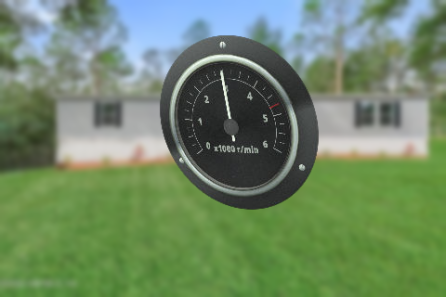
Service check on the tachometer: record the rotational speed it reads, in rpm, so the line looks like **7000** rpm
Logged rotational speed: **3000** rpm
